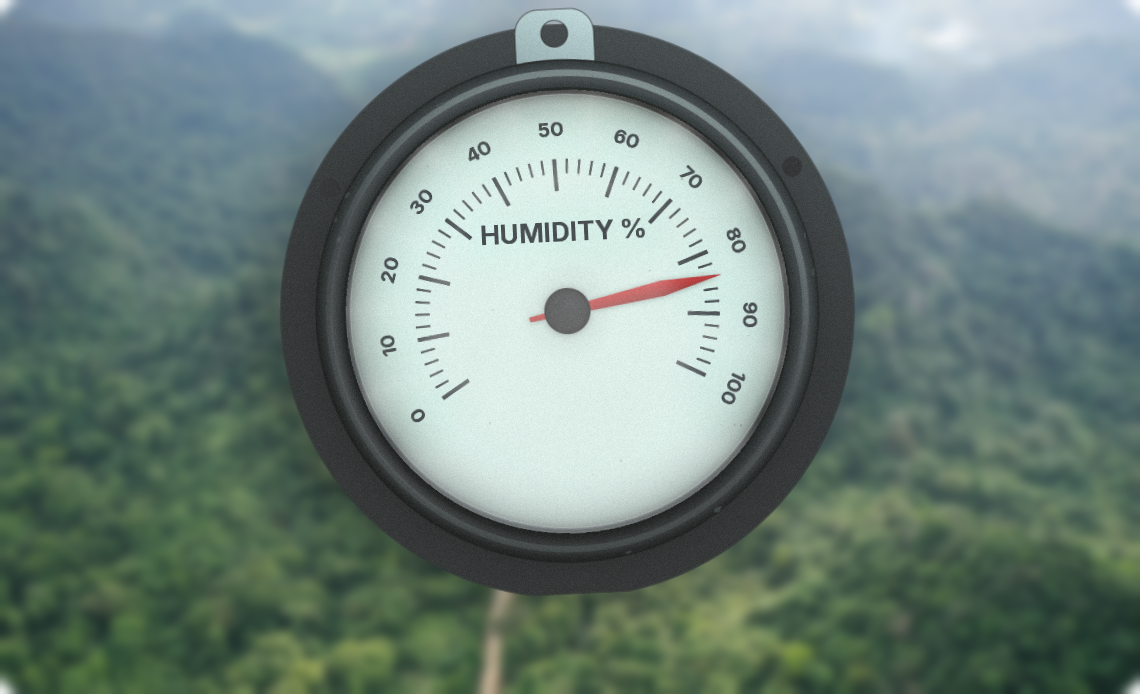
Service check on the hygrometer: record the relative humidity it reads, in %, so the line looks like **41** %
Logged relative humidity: **84** %
